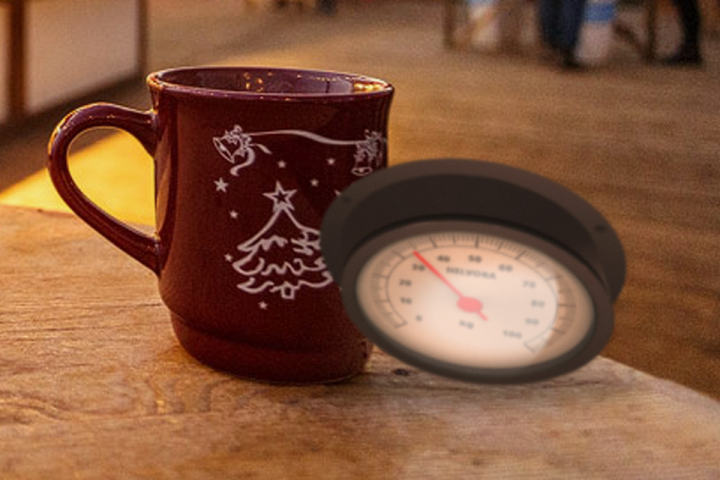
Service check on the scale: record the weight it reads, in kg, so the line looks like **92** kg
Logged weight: **35** kg
